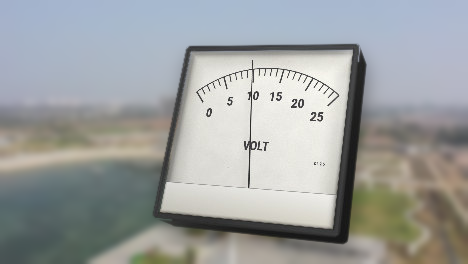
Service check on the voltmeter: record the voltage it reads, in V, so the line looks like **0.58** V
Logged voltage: **10** V
